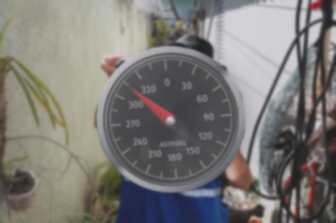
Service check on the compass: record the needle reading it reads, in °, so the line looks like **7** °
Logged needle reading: **315** °
